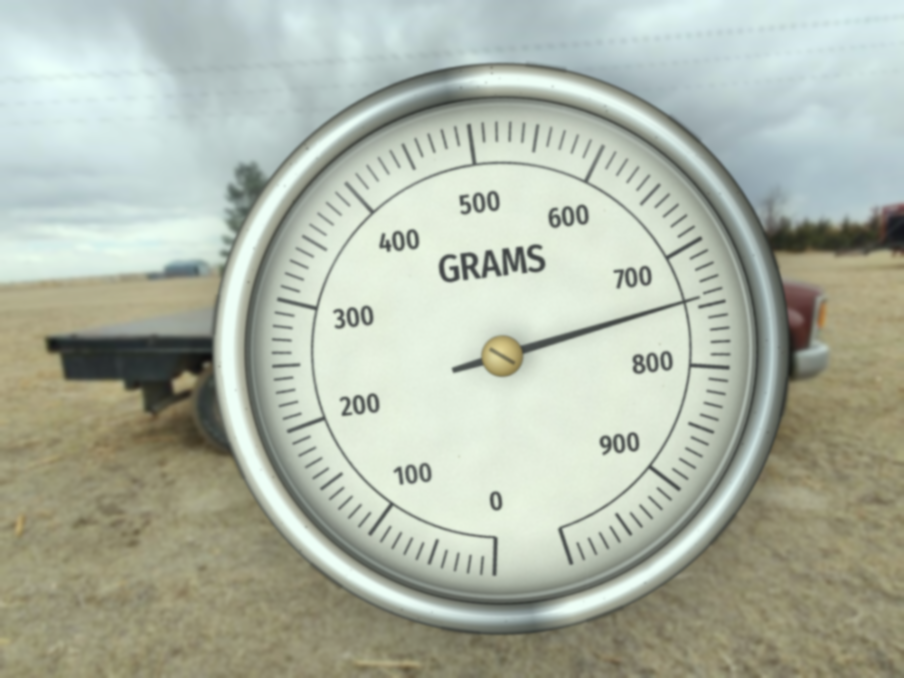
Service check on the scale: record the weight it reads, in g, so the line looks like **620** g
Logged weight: **740** g
